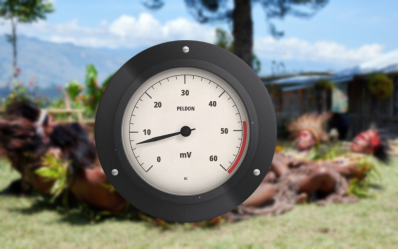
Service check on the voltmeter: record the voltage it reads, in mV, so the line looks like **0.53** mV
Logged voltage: **7** mV
